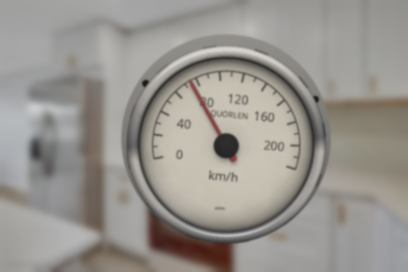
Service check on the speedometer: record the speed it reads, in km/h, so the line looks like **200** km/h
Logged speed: **75** km/h
